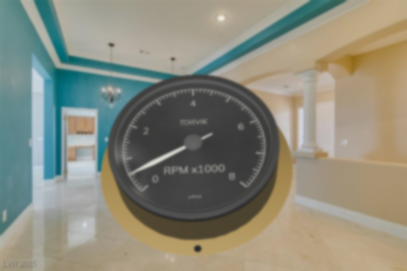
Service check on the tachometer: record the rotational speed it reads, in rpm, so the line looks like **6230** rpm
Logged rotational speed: **500** rpm
